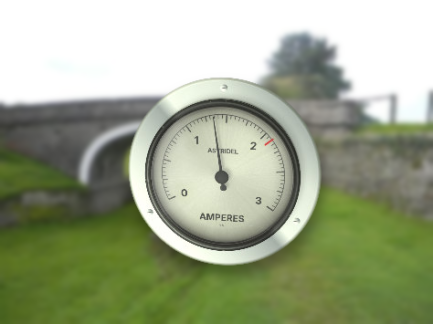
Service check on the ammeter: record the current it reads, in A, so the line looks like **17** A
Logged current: **1.35** A
